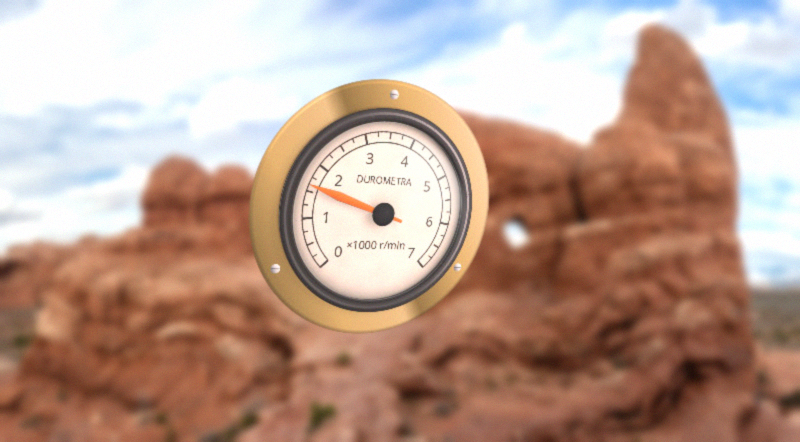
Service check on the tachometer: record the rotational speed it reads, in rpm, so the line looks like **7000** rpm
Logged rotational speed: **1625** rpm
